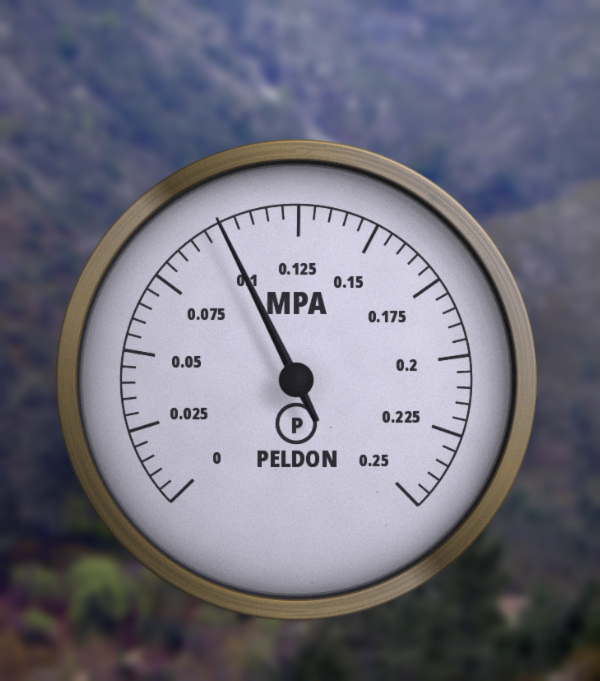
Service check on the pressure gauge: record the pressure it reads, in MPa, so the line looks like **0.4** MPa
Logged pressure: **0.1** MPa
